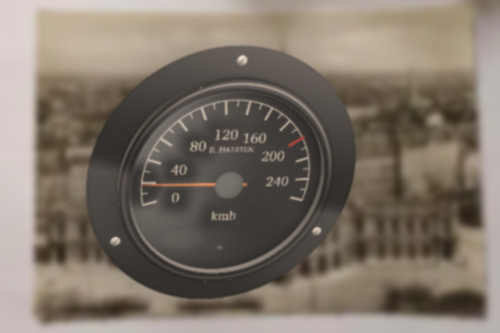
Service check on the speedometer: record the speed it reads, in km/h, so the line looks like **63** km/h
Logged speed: **20** km/h
